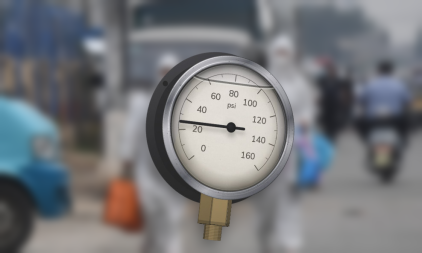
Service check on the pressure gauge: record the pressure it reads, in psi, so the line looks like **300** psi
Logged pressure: **25** psi
